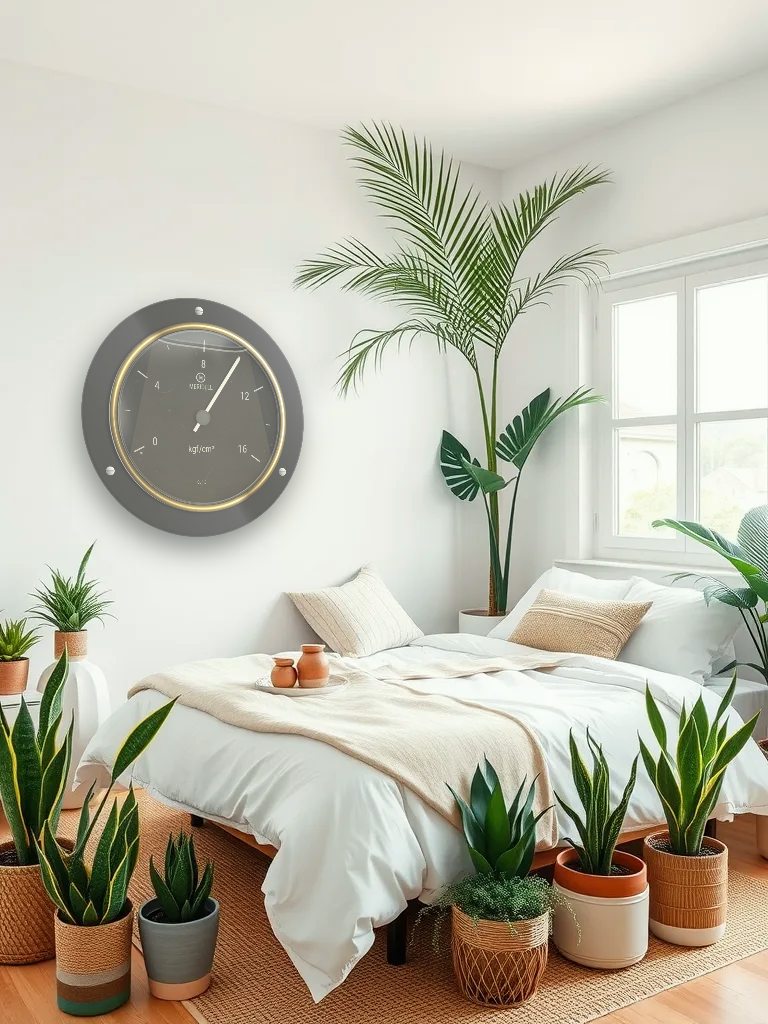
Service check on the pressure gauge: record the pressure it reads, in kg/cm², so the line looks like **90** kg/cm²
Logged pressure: **10** kg/cm²
